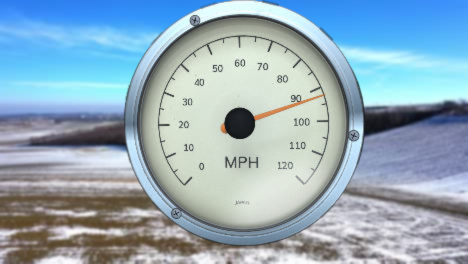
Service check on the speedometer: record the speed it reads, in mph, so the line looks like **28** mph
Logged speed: **92.5** mph
